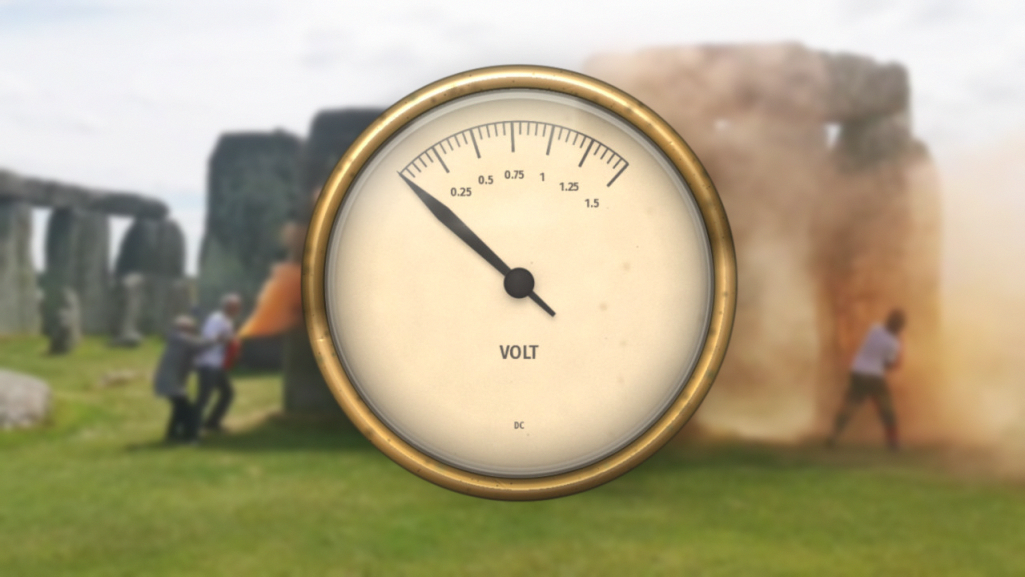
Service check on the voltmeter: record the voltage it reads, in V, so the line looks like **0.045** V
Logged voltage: **0** V
